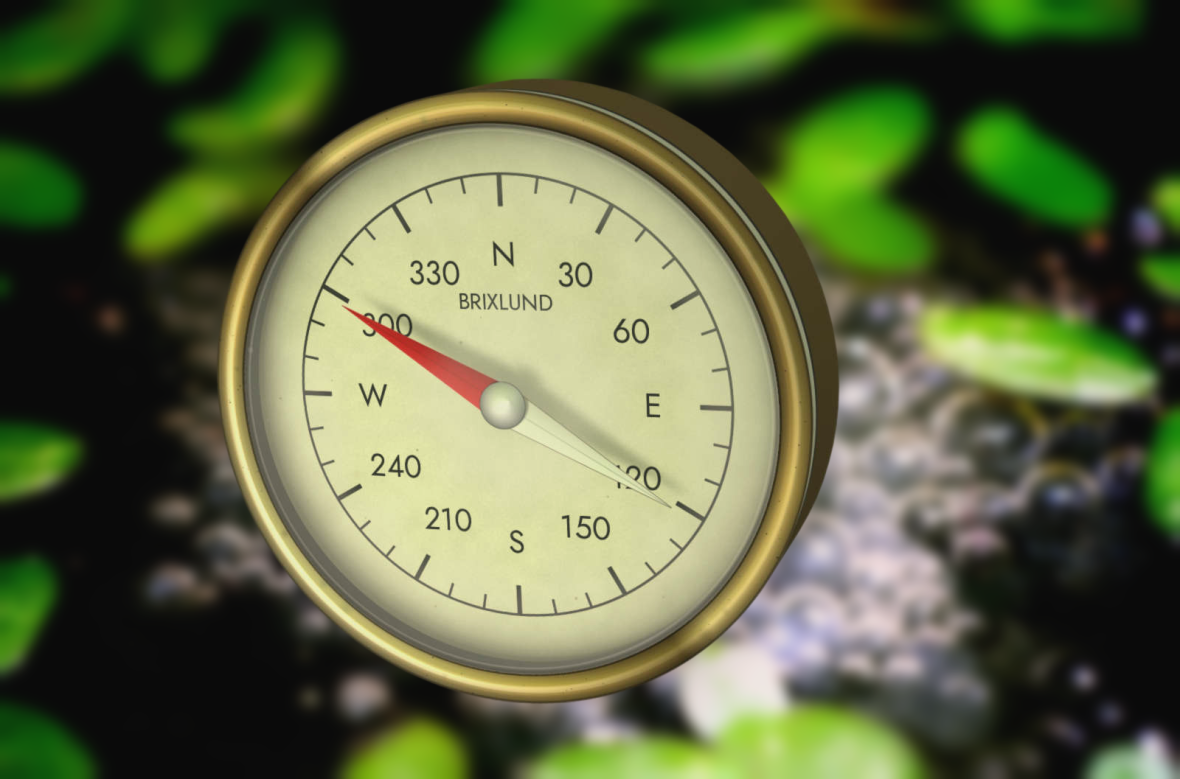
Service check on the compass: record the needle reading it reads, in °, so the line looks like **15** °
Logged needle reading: **300** °
